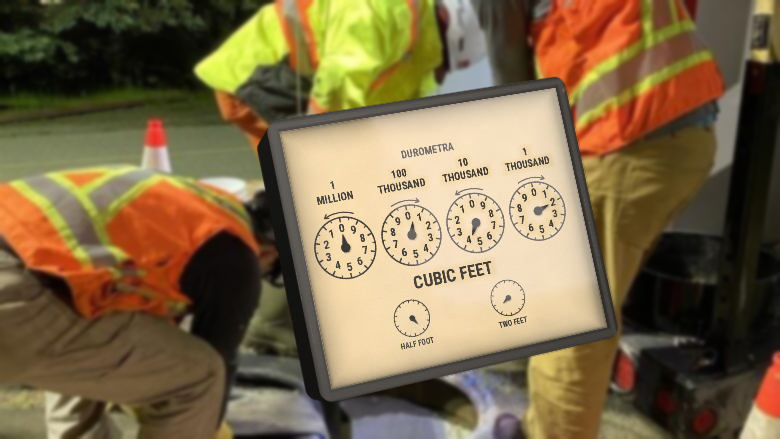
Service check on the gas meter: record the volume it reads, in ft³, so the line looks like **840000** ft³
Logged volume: **4200** ft³
